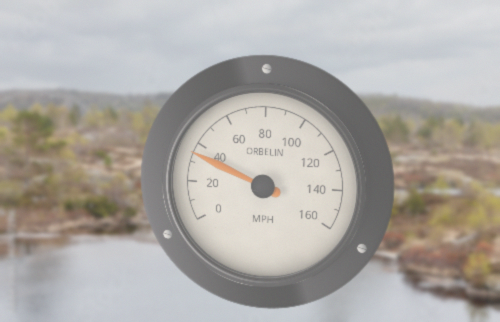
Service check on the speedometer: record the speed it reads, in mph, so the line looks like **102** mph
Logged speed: **35** mph
